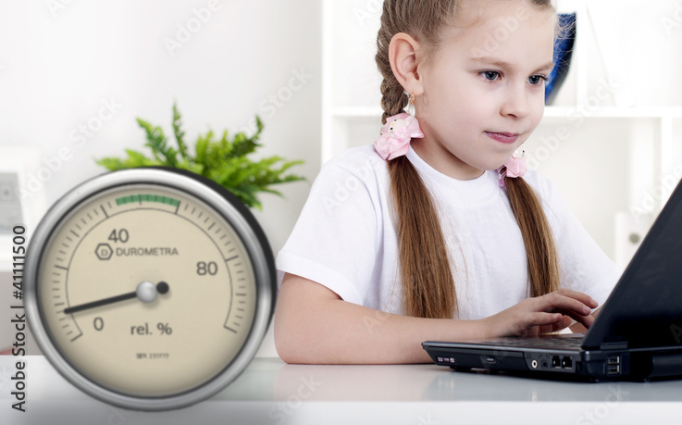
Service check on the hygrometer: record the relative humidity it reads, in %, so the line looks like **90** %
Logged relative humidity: **8** %
